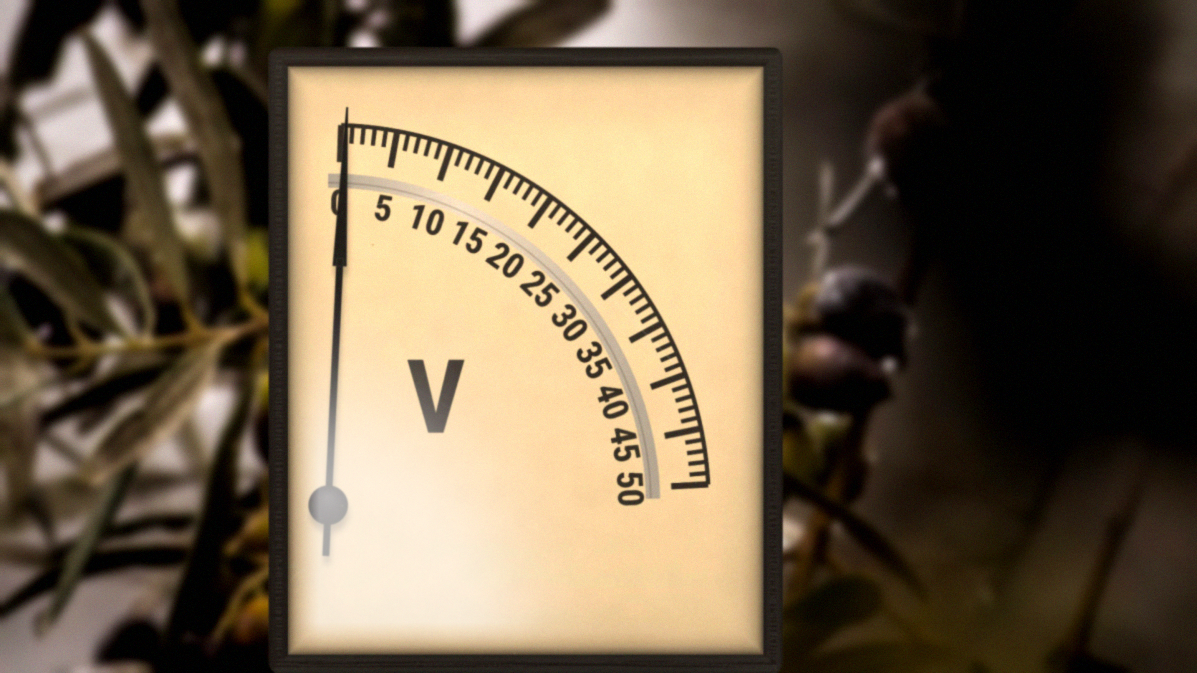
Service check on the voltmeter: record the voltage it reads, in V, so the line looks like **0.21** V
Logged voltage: **0.5** V
